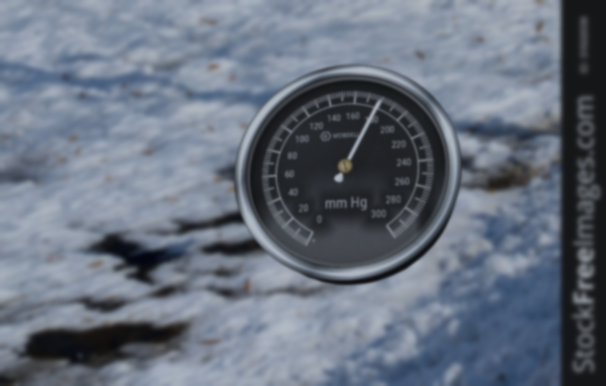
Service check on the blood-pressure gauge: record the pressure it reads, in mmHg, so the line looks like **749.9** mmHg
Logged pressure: **180** mmHg
